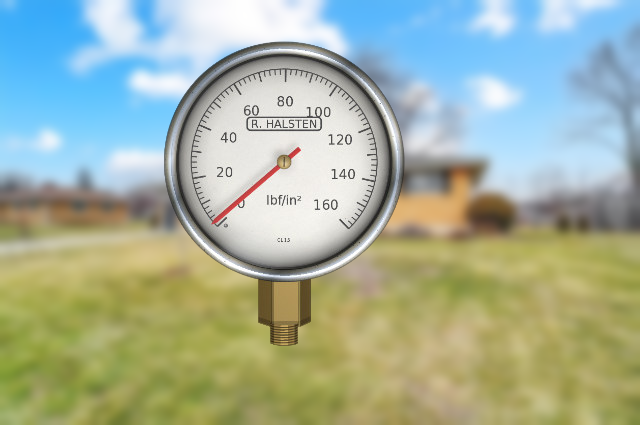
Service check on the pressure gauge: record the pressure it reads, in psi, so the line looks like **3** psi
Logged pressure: **2** psi
